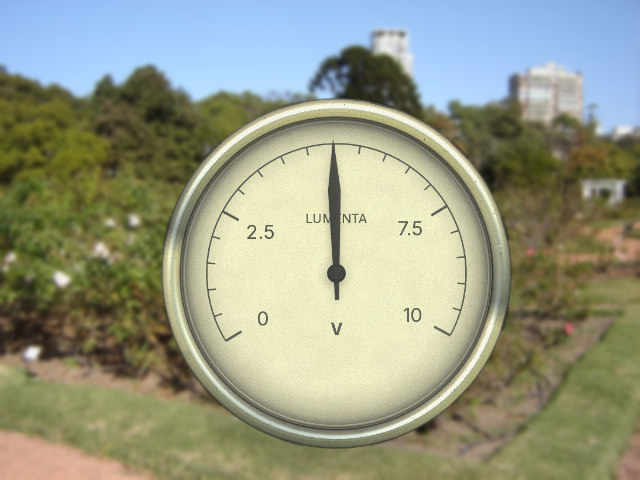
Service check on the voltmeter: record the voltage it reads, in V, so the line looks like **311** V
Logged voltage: **5** V
